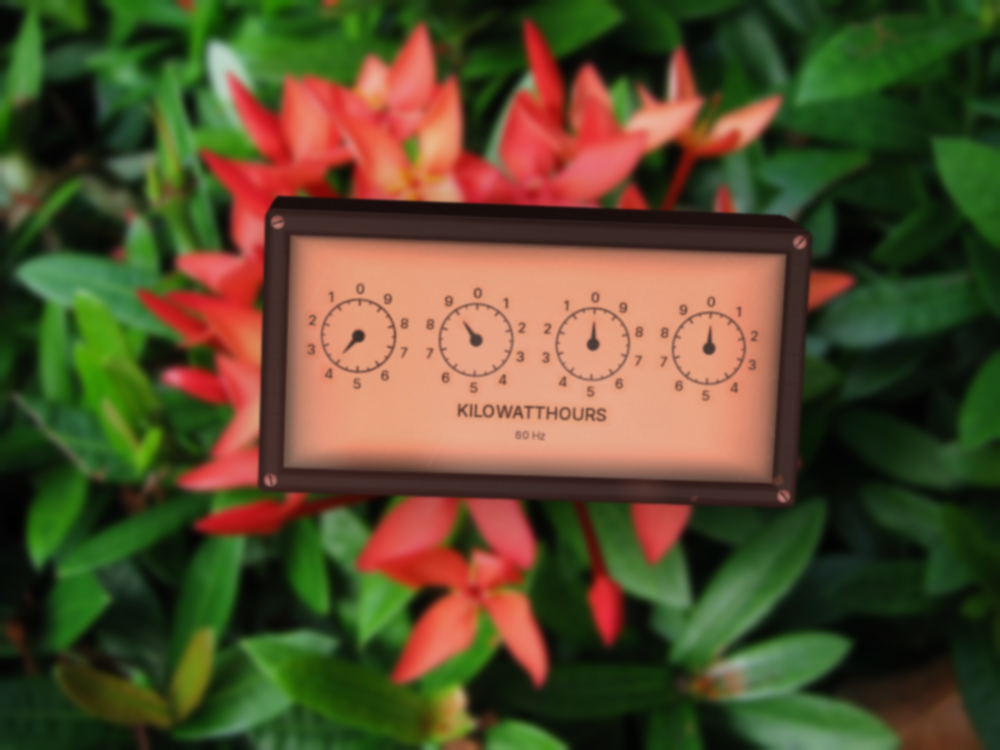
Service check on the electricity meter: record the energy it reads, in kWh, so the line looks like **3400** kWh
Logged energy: **3900** kWh
